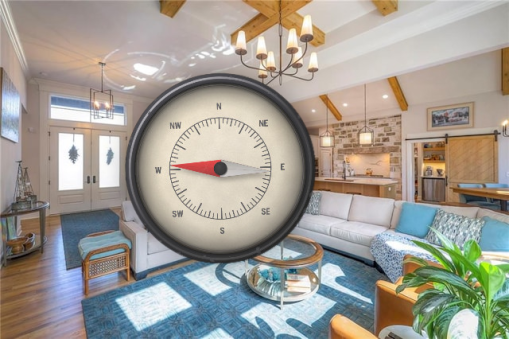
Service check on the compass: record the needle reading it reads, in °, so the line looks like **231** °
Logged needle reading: **275** °
